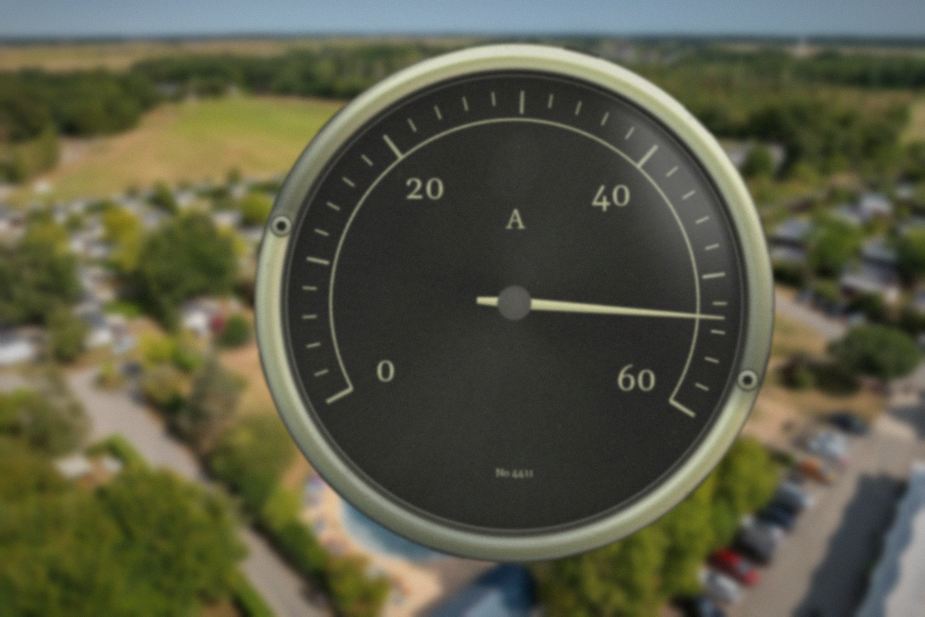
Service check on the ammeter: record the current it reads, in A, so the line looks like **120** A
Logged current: **53** A
